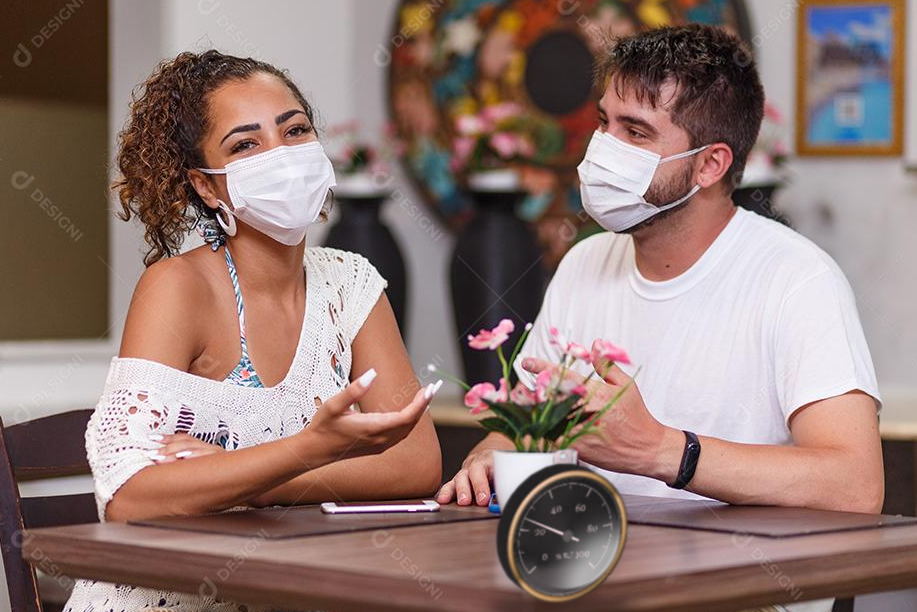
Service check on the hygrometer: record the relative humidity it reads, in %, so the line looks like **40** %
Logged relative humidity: **25** %
